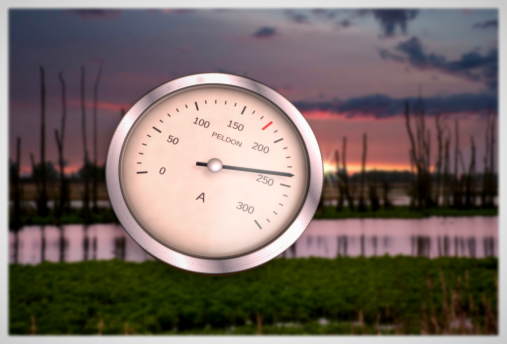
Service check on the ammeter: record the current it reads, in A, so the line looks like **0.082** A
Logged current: **240** A
